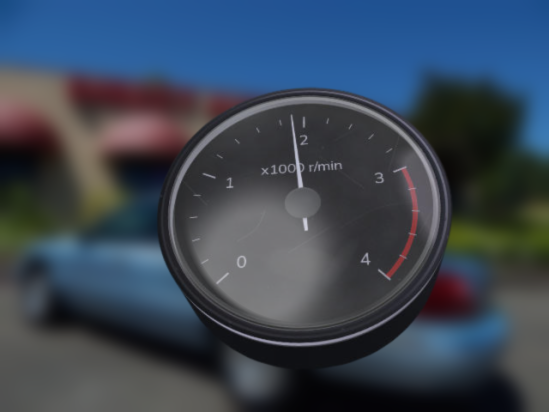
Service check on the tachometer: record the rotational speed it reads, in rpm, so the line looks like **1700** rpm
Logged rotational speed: **1900** rpm
